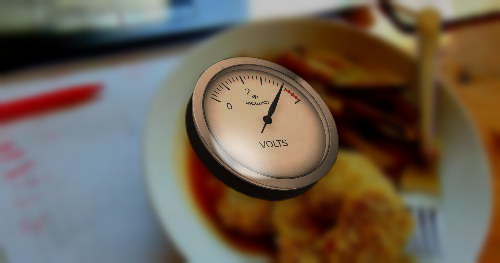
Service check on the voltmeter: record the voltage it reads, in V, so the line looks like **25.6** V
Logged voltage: **4** V
